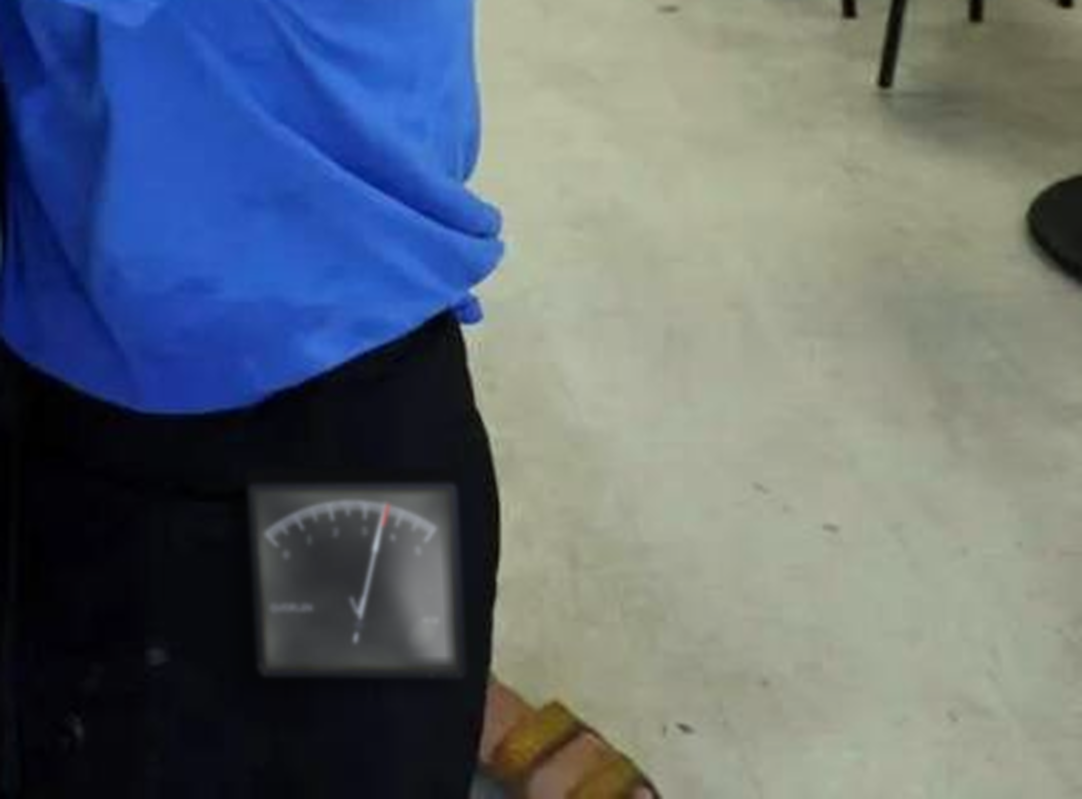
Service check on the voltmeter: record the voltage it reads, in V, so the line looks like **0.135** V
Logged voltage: **3.5** V
